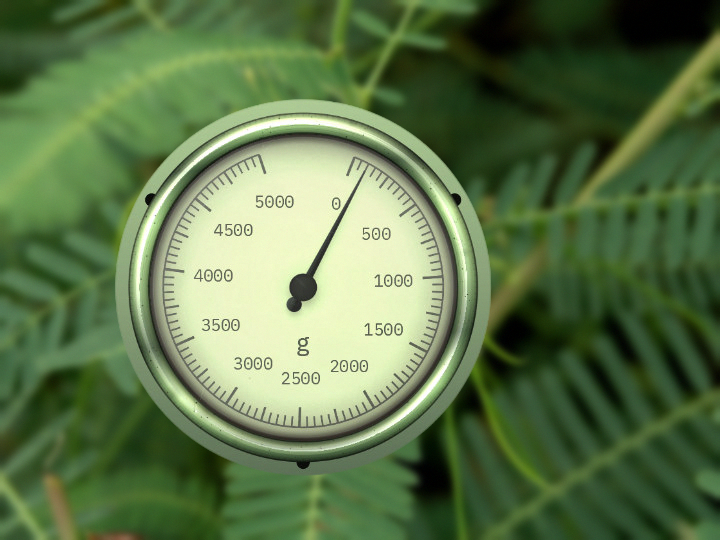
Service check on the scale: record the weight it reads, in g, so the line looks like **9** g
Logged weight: **100** g
